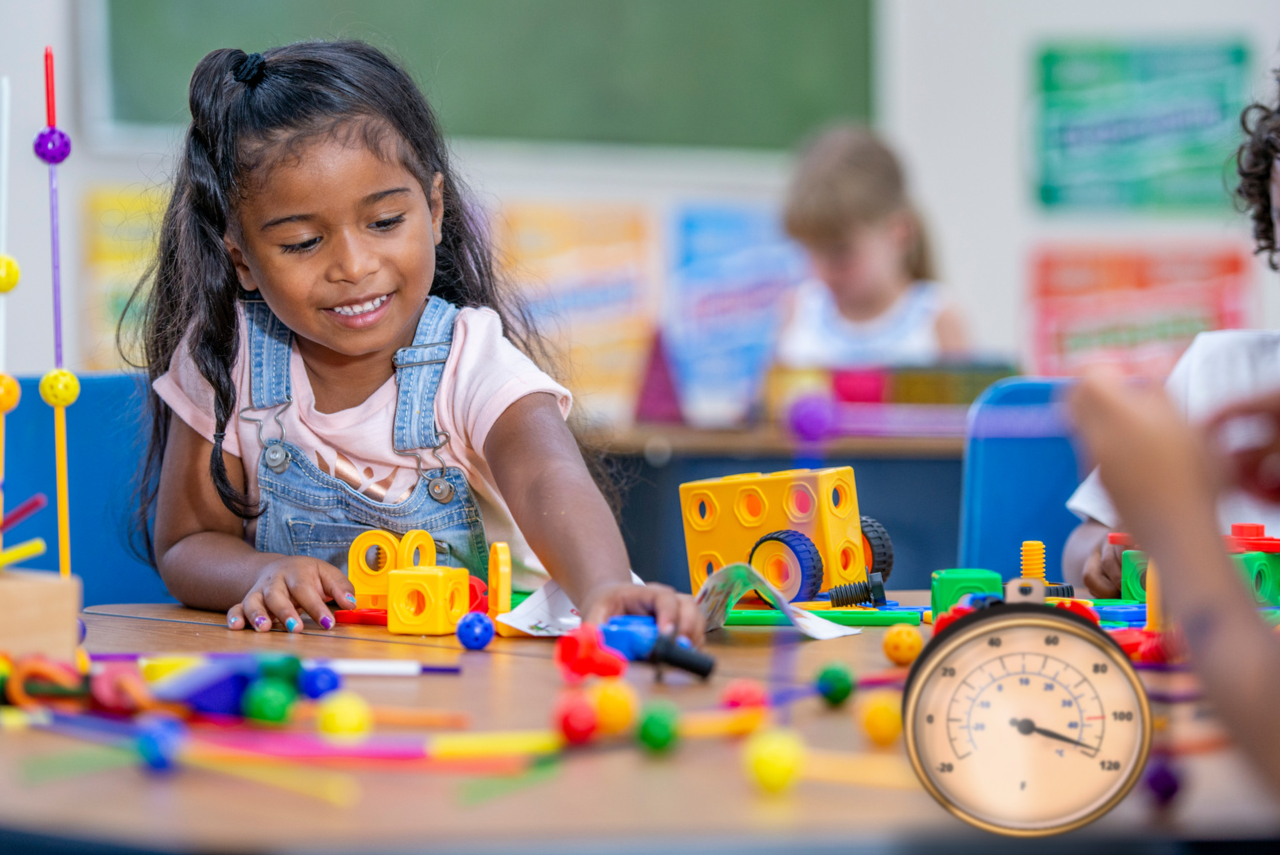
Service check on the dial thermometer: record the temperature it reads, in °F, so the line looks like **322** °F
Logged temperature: **115** °F
